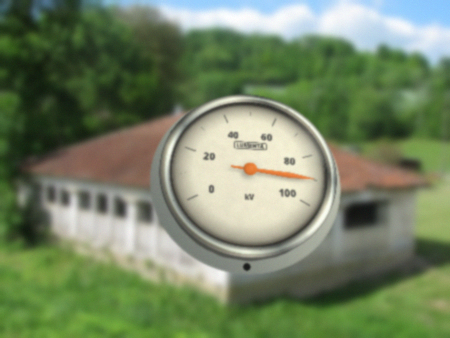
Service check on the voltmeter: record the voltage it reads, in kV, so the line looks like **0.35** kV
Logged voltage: **90** kV
